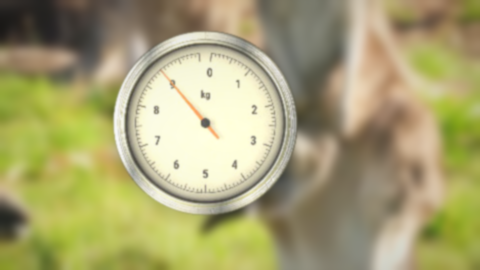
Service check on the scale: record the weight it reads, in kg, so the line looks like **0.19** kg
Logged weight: **9** kg
